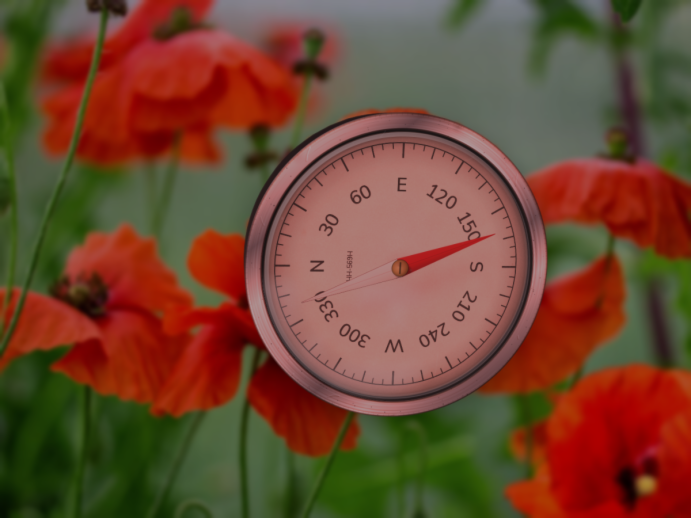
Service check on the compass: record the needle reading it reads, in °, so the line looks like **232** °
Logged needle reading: **160** °
